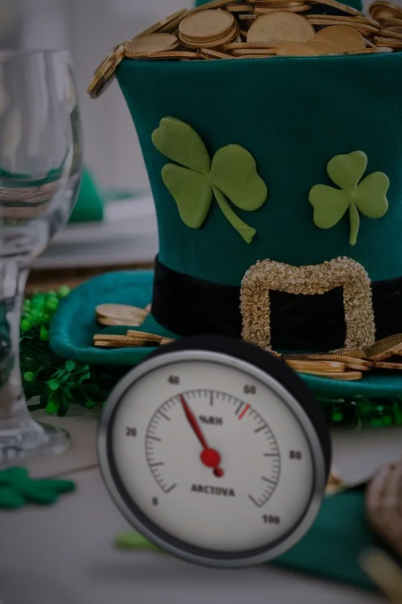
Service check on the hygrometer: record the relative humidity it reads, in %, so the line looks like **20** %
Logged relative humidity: **40** %
